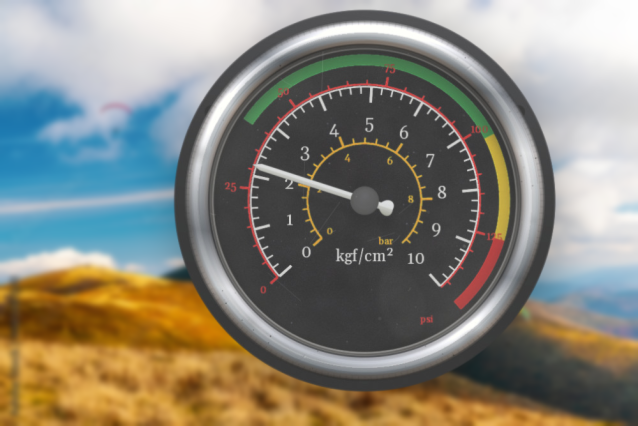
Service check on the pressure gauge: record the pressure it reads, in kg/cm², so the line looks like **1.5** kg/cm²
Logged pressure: **2.2** kg/cm²
